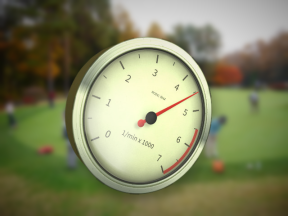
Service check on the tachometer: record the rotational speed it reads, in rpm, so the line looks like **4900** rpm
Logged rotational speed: **4500** rpm
